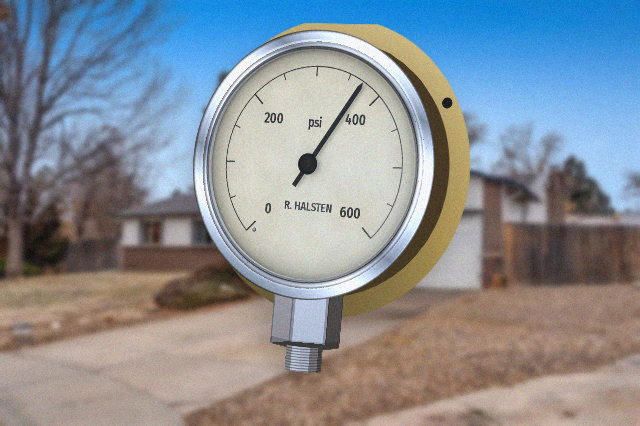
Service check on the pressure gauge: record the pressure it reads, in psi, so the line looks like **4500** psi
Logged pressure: **375** psi
